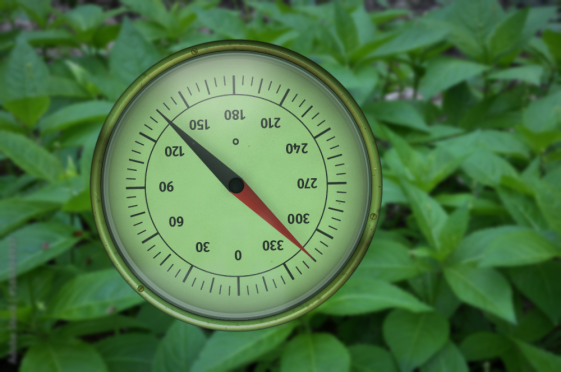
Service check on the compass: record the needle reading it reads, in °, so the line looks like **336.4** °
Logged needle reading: **315** °
